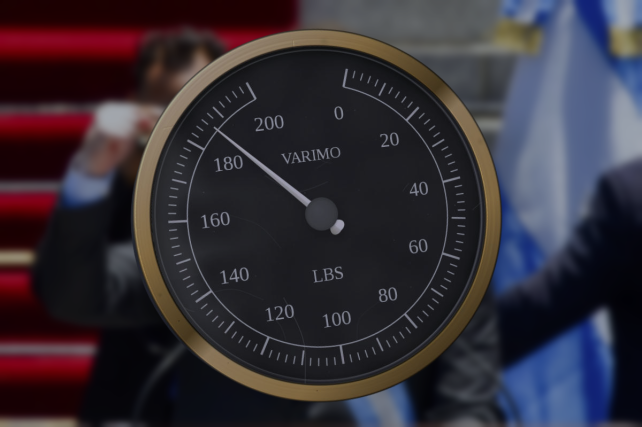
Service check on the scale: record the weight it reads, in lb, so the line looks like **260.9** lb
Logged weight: **186** lb
